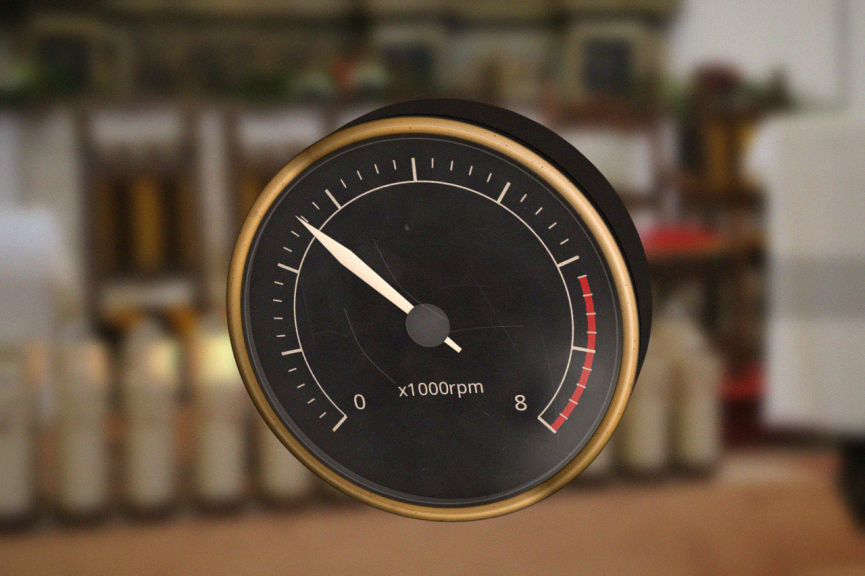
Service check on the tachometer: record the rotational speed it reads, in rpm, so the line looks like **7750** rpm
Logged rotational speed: **2600** rpm
